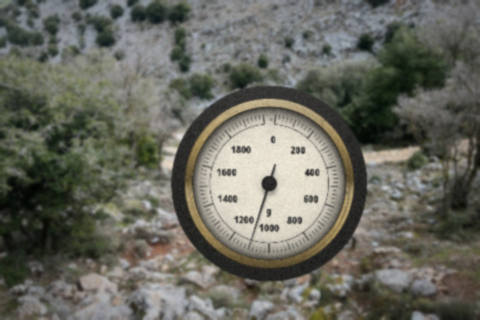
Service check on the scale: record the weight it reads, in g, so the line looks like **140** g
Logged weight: **1100** g
